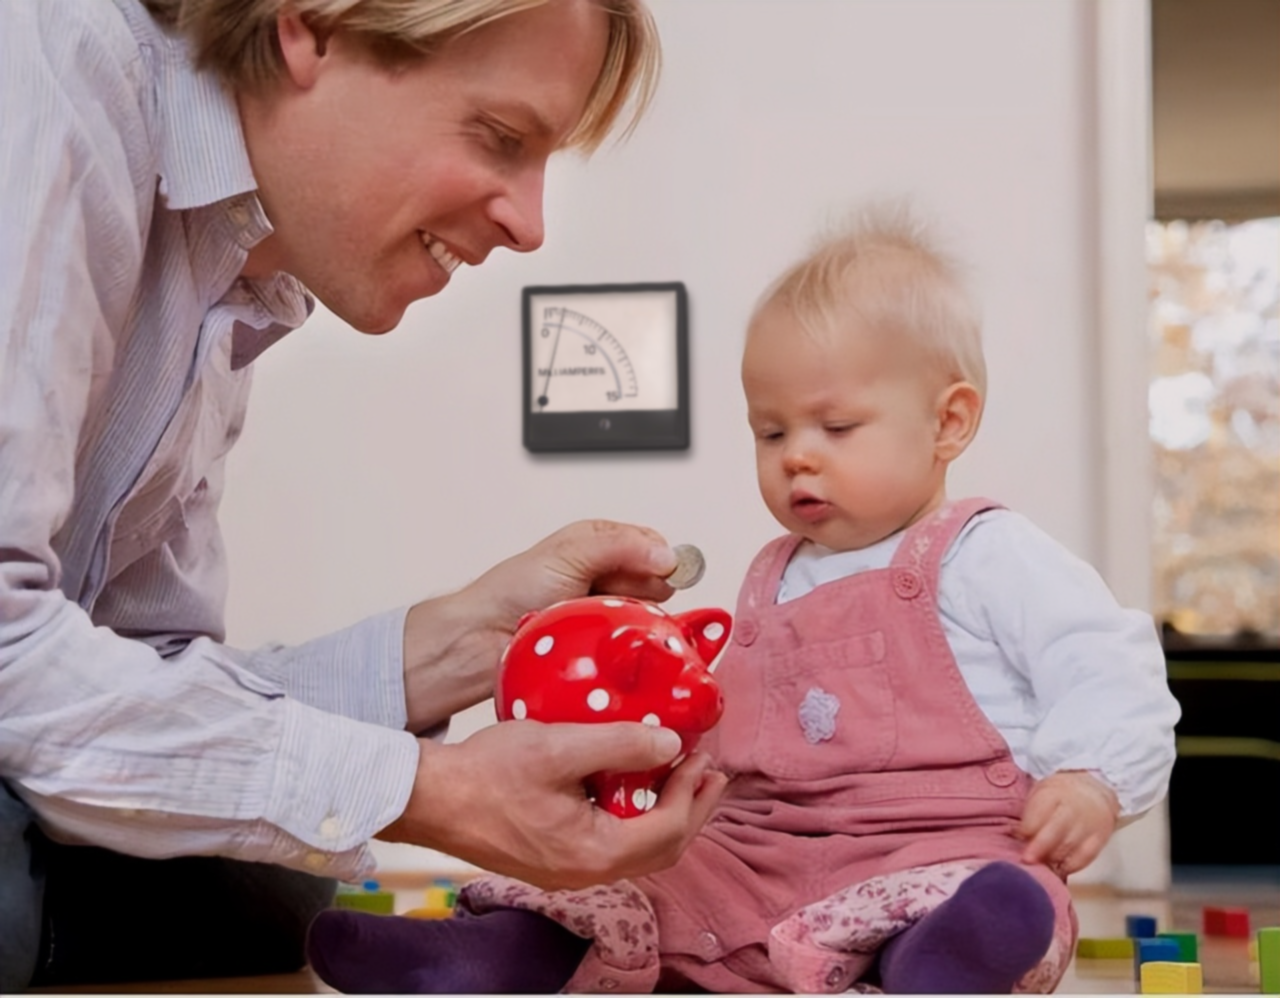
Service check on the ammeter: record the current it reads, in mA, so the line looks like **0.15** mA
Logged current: **5** mA
